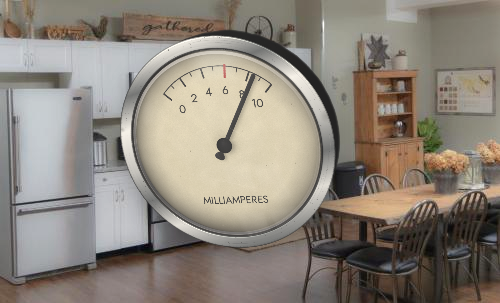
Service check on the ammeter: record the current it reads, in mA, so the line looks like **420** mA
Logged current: **8.5** mA
